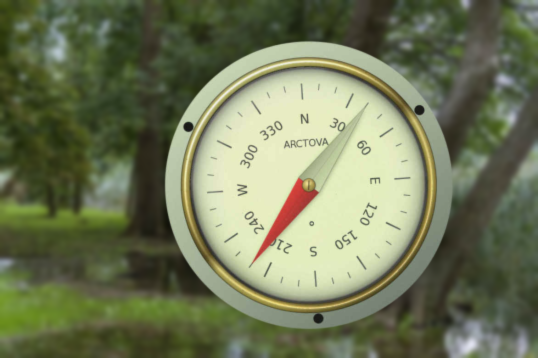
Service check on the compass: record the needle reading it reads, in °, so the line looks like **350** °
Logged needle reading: **220** °
